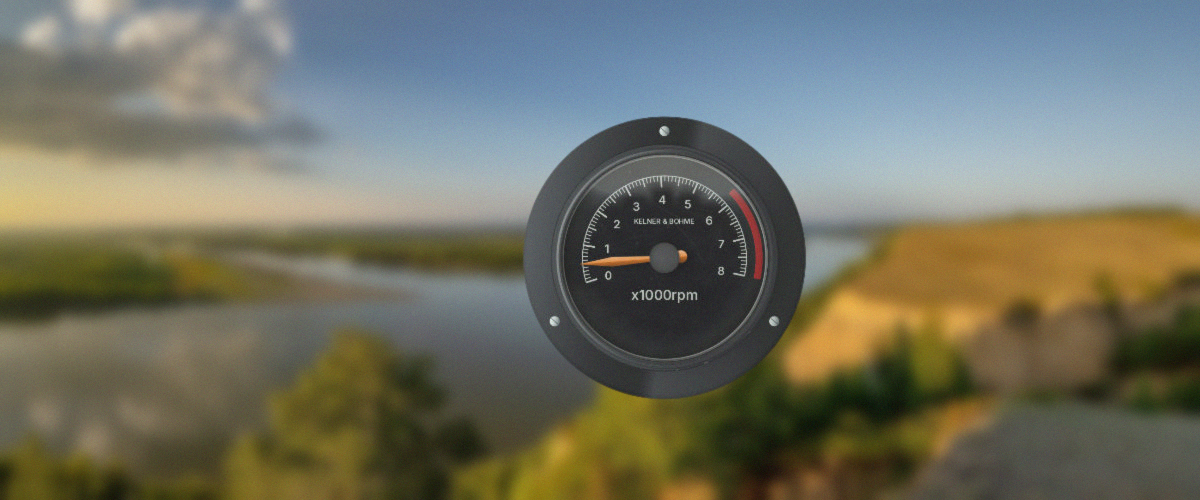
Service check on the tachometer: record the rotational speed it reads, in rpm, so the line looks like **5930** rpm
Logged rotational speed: **500** rpm
